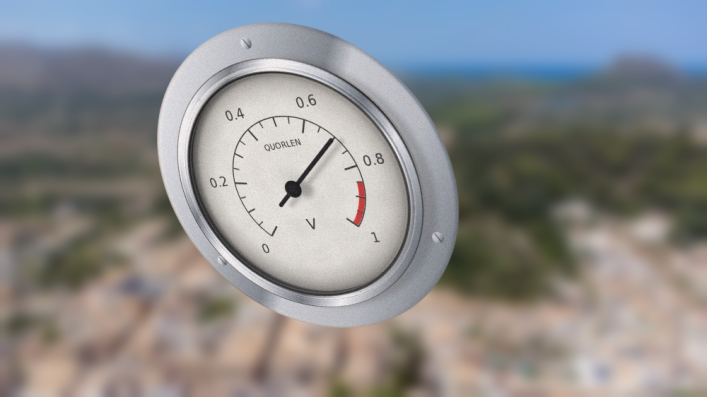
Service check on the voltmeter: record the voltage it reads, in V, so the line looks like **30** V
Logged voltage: **0.7** V
